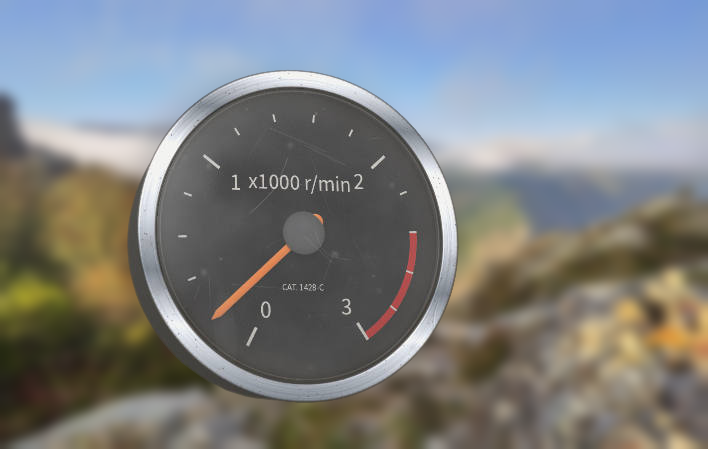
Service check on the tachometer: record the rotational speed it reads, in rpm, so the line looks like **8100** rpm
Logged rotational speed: **200** rpm
